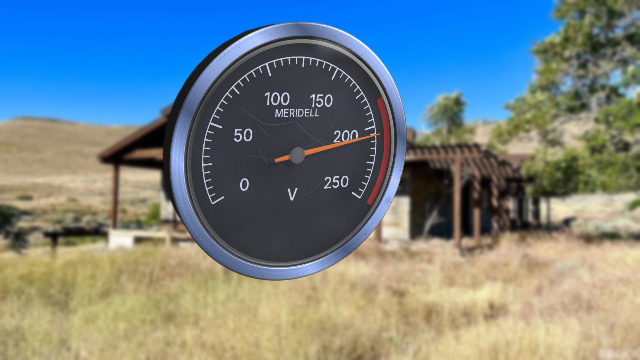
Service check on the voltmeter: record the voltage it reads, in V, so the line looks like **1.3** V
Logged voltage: **205** V
